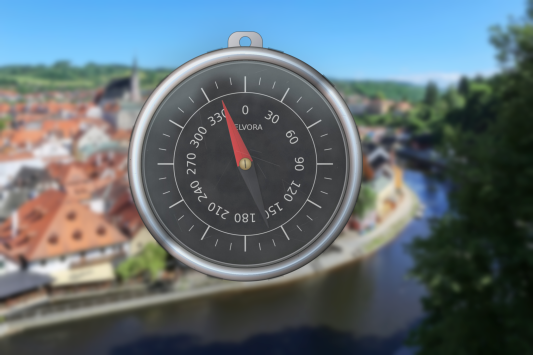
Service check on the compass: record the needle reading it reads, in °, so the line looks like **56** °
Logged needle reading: **340** °
